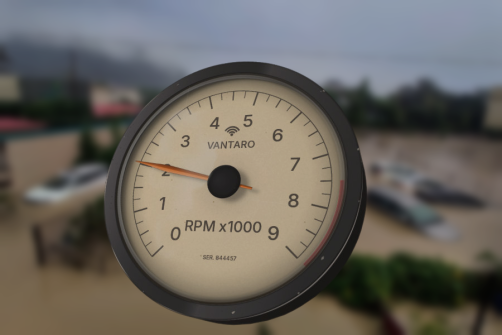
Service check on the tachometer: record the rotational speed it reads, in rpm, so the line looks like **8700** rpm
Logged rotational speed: **2000** rpm
